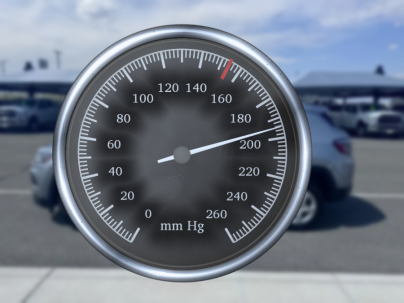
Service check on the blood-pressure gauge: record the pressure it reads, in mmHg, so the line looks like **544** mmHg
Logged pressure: **194** mmHg
